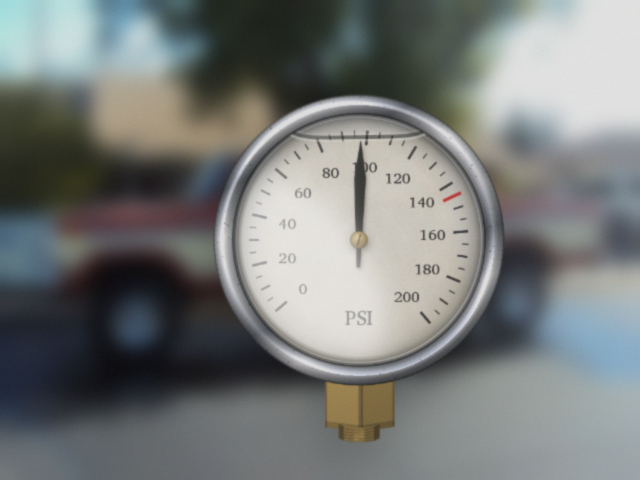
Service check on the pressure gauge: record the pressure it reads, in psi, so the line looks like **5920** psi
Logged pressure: **97.5** psi
